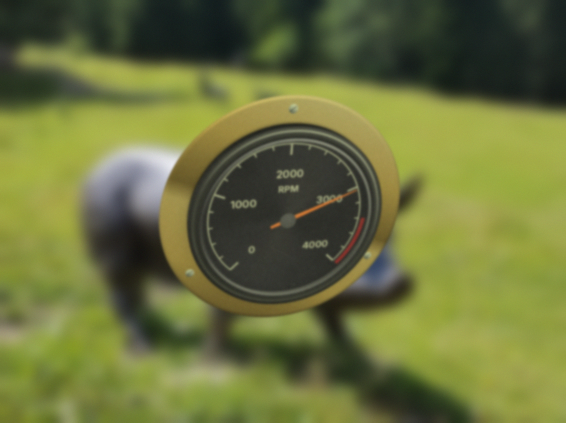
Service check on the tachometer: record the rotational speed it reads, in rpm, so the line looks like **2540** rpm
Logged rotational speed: **3000** rpm
